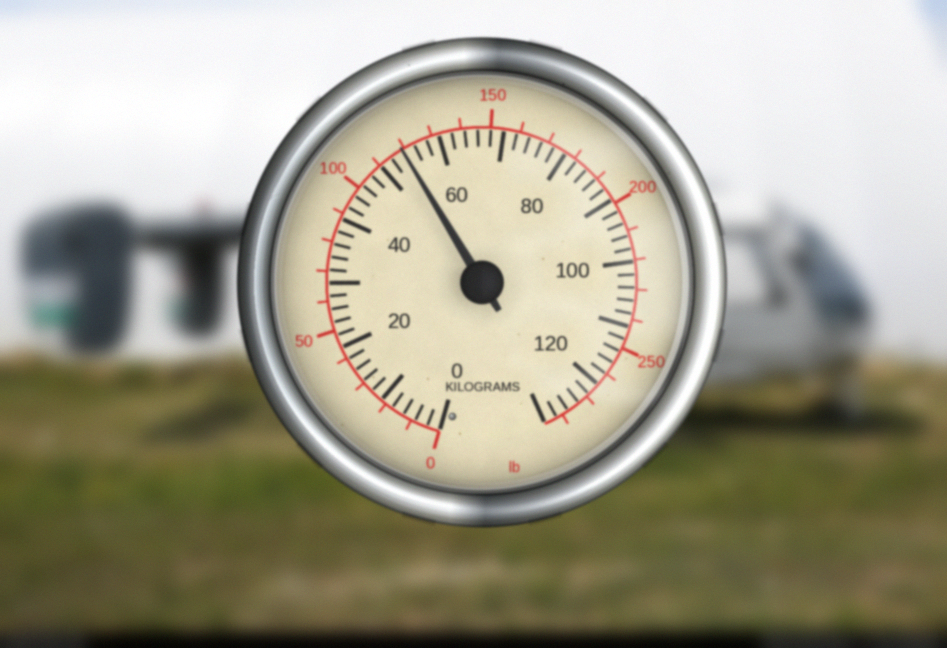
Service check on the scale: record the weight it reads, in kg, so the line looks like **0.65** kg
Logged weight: **54** kg
